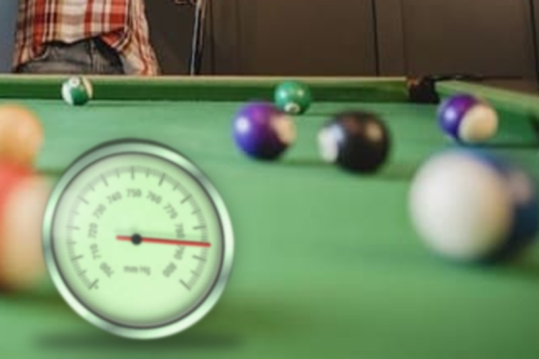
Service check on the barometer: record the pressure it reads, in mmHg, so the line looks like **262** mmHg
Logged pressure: **785** mmHg
